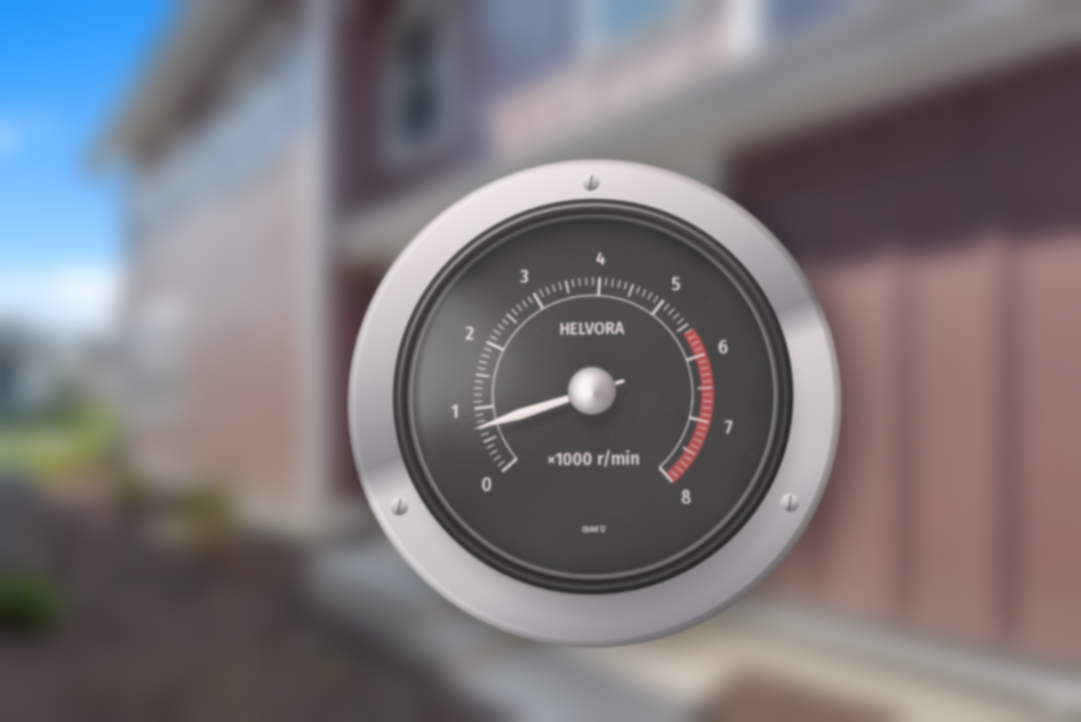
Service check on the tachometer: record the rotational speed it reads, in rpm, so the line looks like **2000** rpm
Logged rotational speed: **700** rpm
